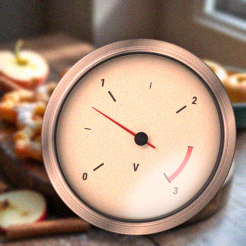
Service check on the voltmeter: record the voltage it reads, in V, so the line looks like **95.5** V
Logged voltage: **0.75** V
